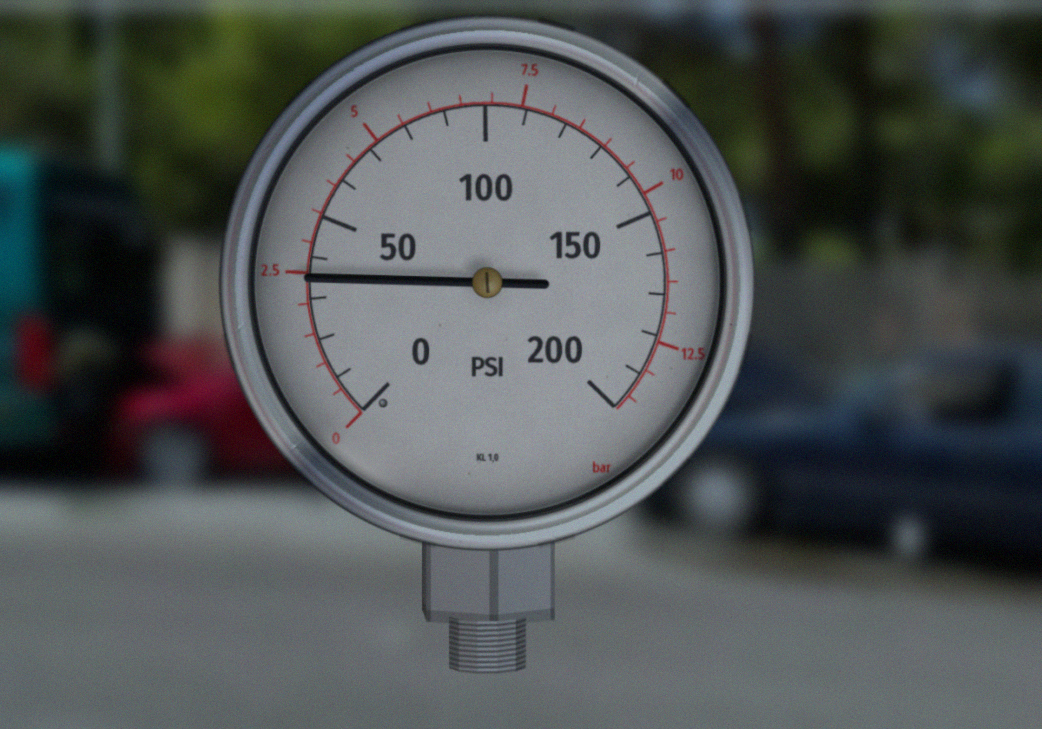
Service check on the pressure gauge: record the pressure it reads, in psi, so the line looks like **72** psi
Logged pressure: **35** psi
